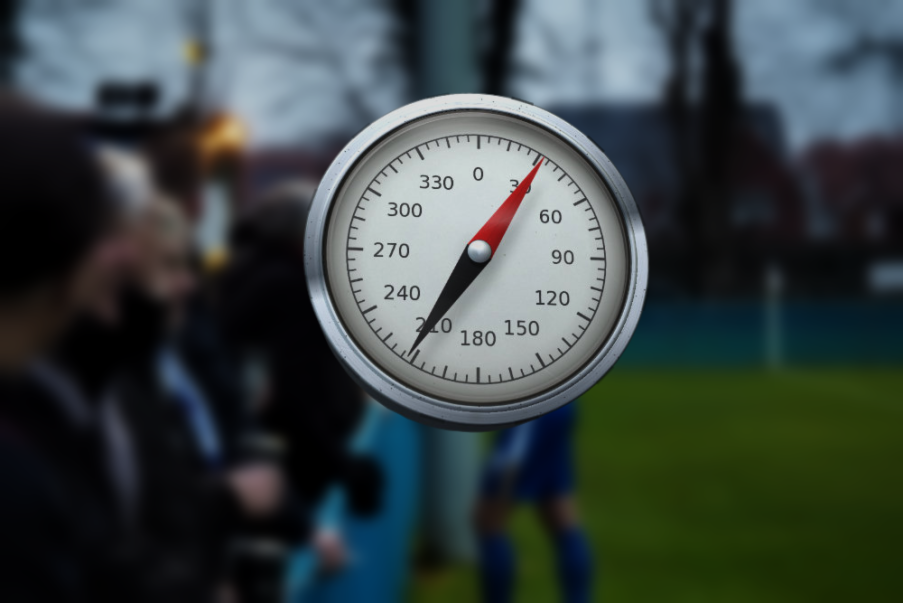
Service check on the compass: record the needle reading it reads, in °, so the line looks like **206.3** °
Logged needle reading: **32.5** °
